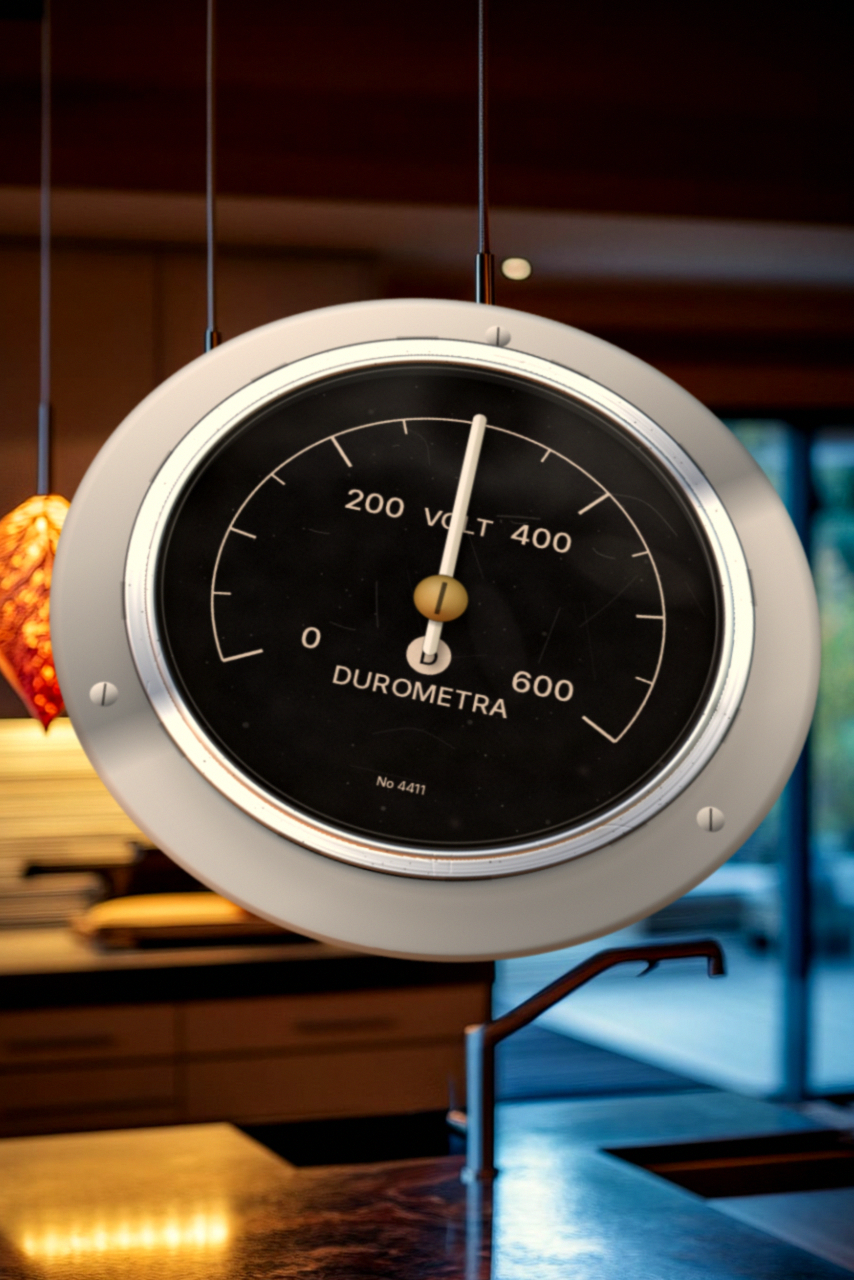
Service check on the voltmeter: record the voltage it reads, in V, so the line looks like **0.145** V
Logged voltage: **300** V
